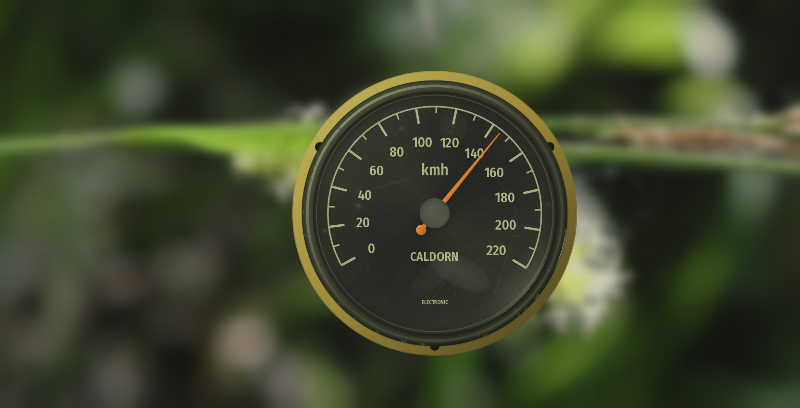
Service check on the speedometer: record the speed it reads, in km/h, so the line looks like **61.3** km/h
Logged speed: **145** km/h
